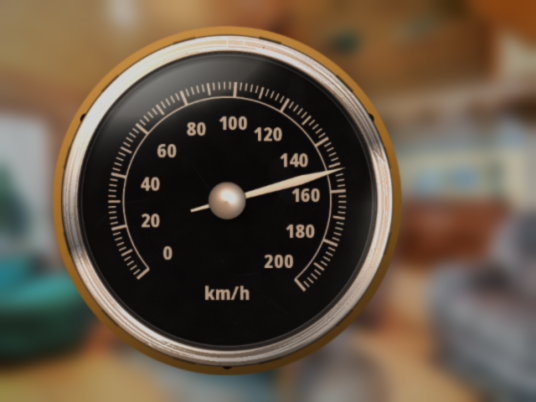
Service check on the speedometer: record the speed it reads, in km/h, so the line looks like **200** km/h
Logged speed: **152** km/h
